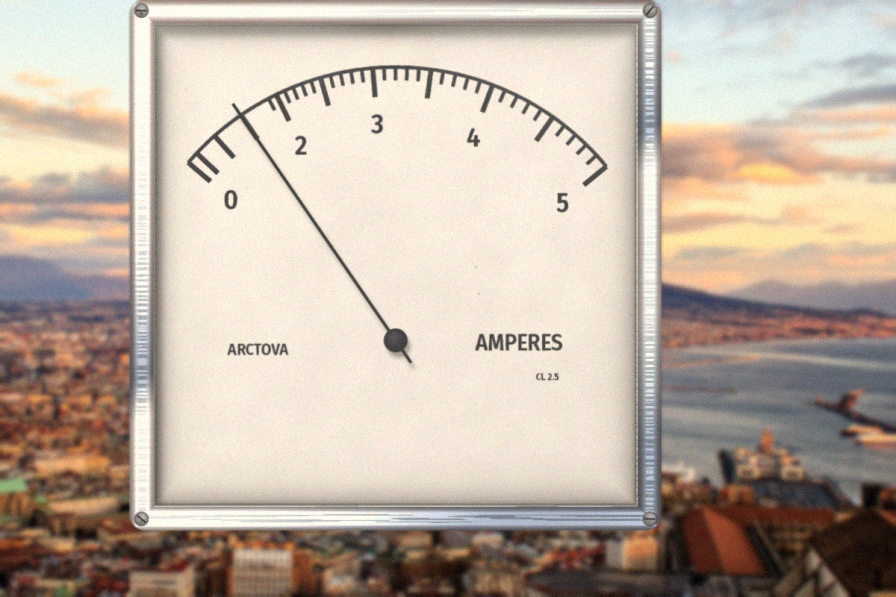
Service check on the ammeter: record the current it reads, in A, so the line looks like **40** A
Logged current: **1.5** A
